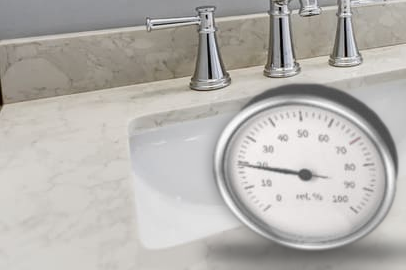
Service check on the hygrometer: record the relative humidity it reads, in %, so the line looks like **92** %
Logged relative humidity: **20** %
